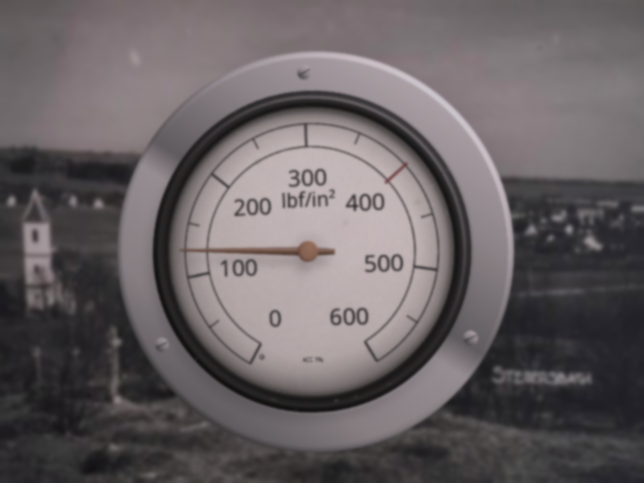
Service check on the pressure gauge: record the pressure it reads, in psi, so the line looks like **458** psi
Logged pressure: **125** psi
